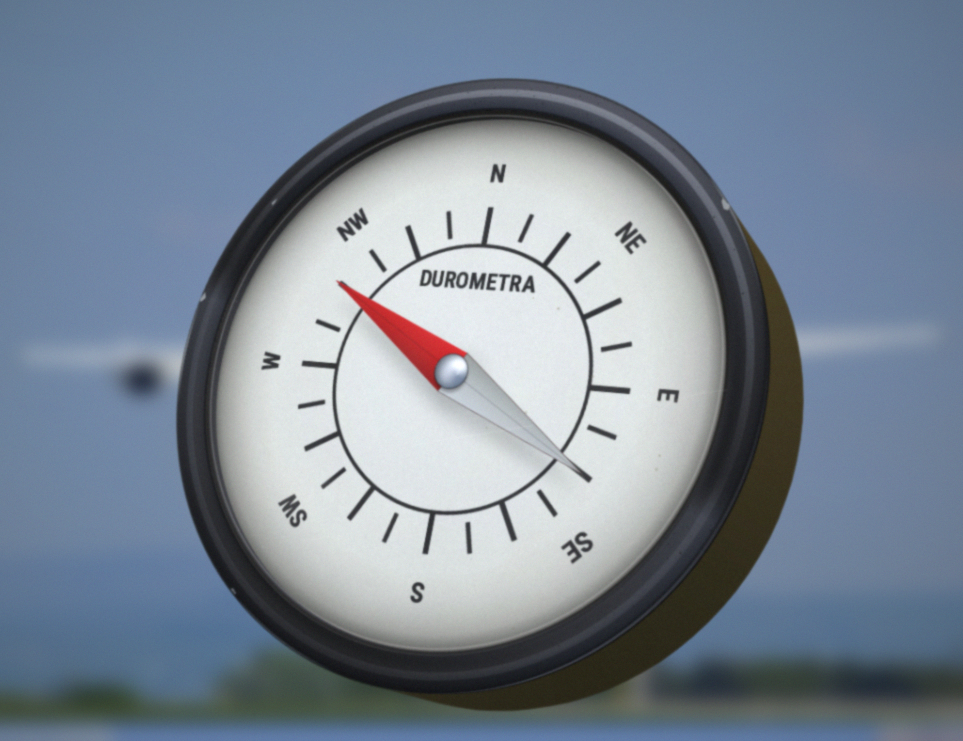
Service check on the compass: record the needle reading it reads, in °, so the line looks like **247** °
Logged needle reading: **300** °
